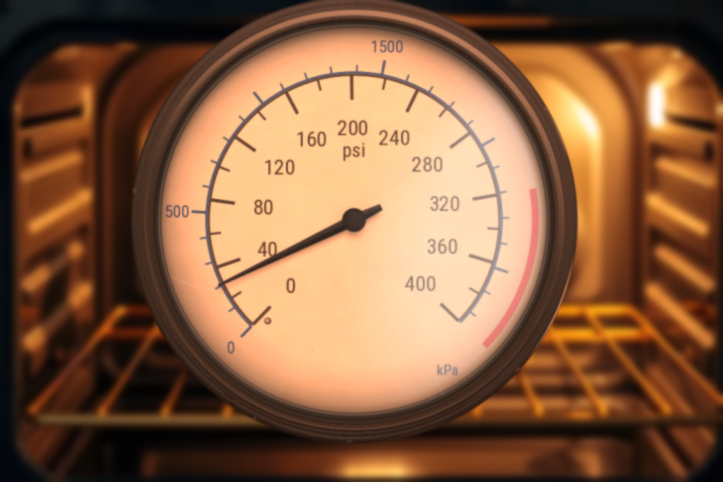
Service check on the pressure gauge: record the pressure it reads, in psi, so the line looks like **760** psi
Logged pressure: **30** psi
